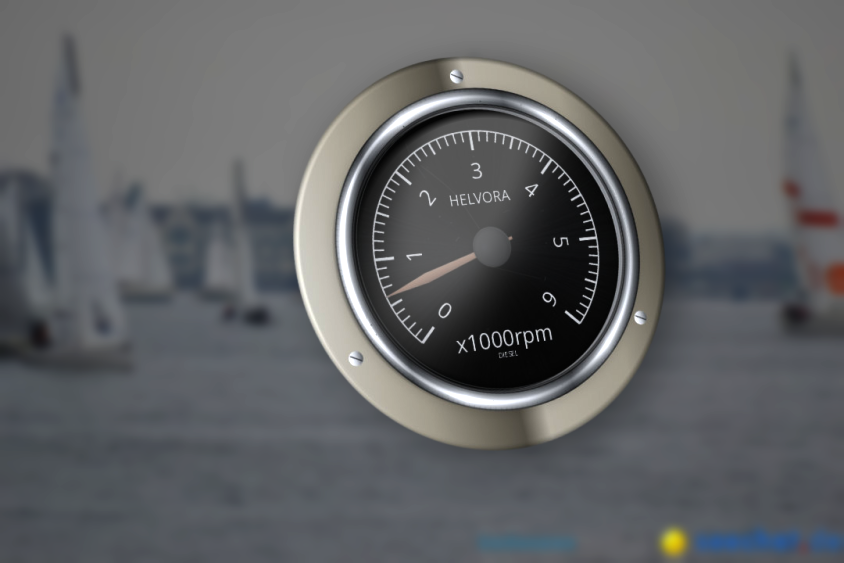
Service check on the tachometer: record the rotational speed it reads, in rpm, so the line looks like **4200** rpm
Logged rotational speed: **600** rpm
